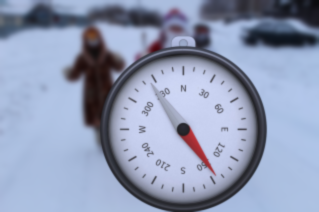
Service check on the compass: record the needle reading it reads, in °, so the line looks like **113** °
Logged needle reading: **145** °
